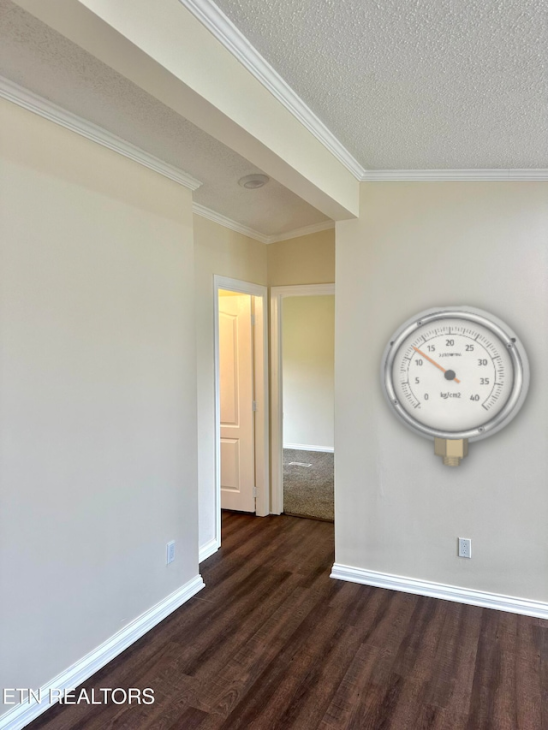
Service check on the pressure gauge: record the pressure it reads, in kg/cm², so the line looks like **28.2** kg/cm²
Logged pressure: **12.5** kg/cm²
